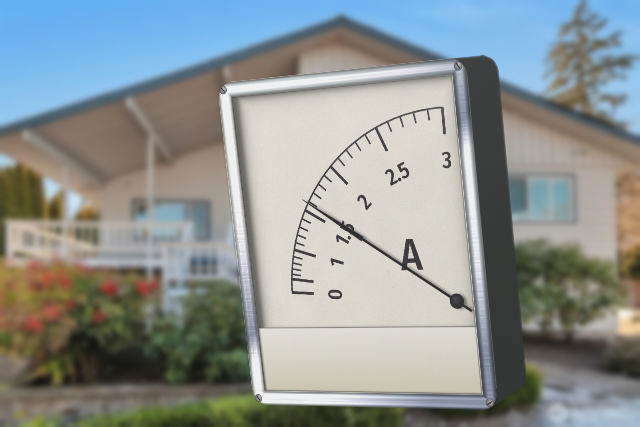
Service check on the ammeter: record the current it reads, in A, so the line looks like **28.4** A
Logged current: **1.6** A
